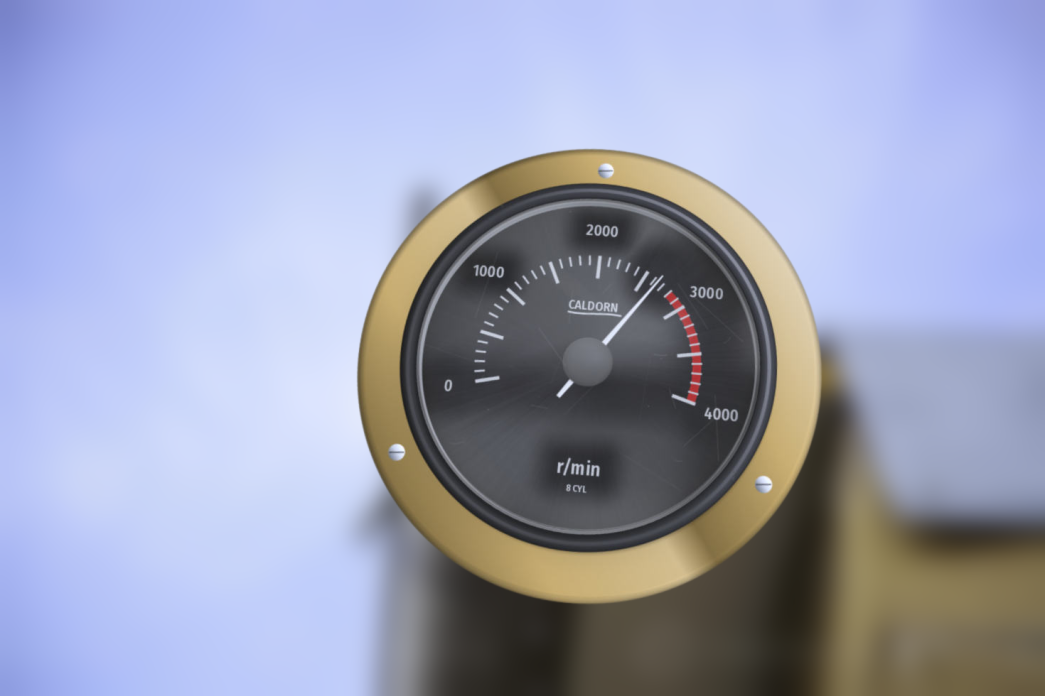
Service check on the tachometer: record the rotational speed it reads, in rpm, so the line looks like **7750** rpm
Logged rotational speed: **2650** rpm
